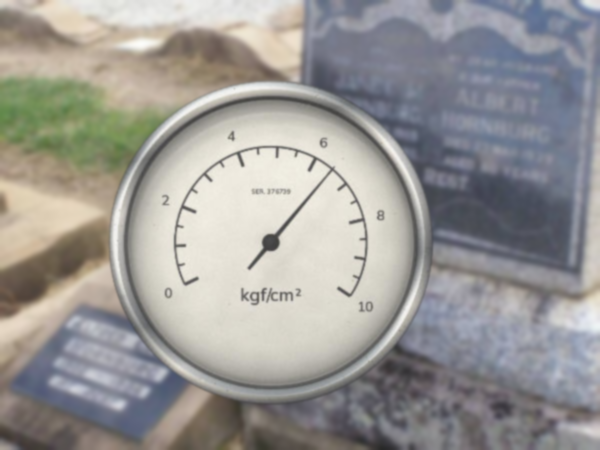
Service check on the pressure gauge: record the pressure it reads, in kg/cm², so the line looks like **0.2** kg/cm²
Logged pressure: **6.5** kg/cm²
